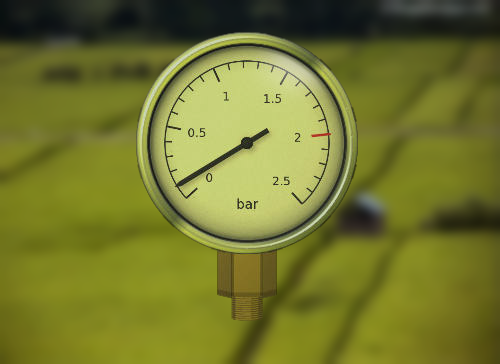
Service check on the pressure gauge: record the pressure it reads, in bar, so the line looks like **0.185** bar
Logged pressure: **0.1** bar
